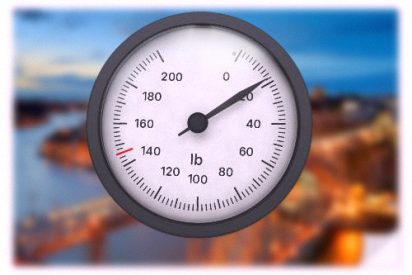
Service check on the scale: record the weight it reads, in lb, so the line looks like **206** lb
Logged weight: **18** lb
